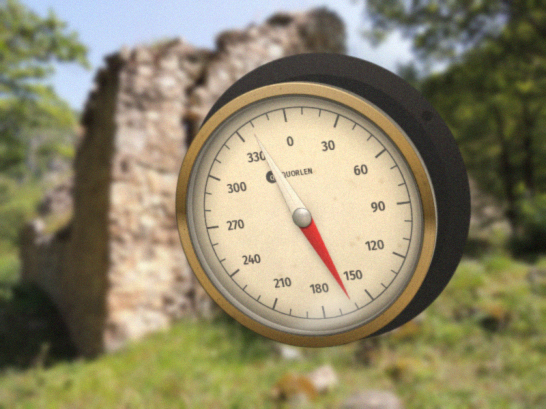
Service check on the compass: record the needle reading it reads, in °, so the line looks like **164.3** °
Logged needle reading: **160** °
